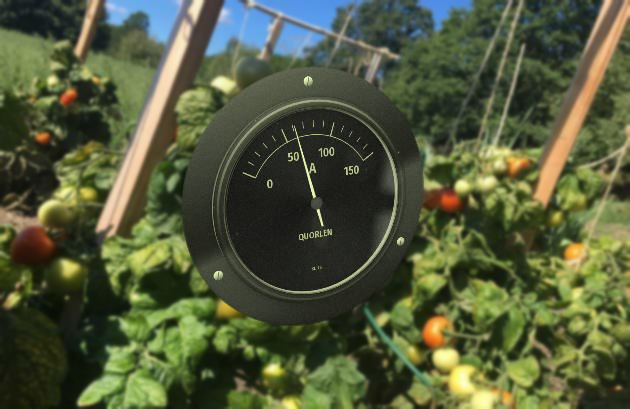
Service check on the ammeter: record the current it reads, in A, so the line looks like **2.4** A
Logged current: **60** A
